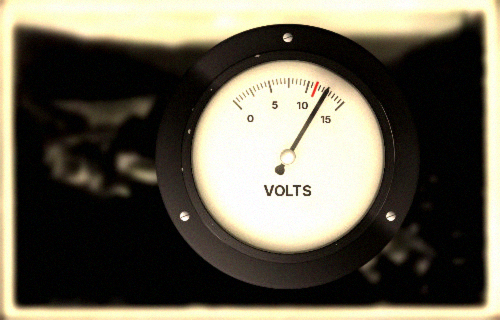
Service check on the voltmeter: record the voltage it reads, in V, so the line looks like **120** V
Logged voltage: **12.5** V
